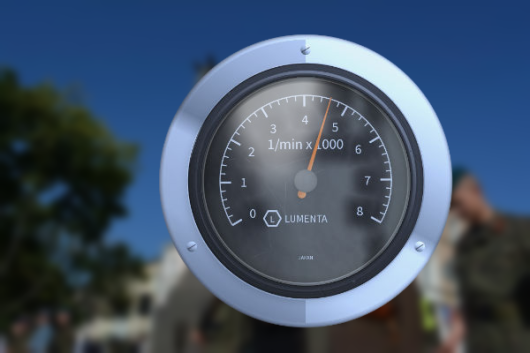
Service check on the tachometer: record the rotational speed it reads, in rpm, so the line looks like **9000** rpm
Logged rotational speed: **4600** rpm
